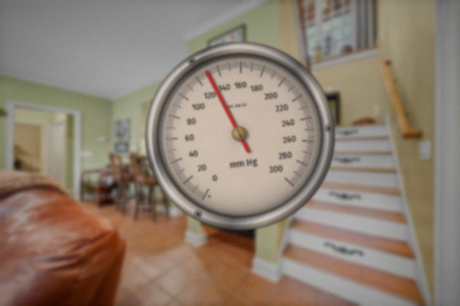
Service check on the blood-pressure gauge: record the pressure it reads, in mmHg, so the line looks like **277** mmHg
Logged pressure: **130** mmHg
